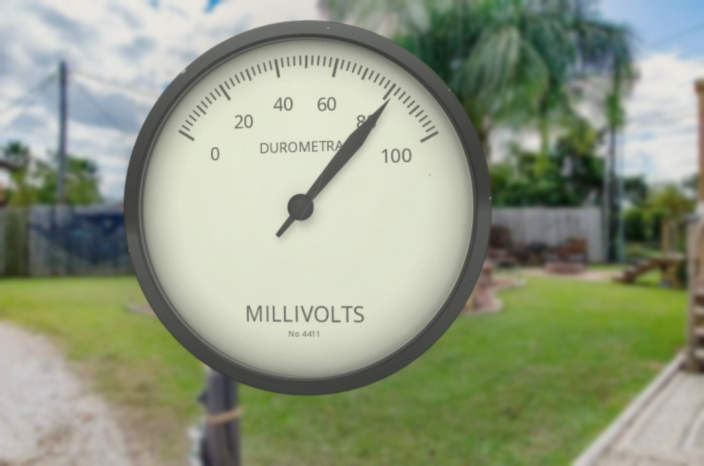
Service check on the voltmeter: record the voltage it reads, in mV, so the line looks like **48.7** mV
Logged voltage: **82** mV
